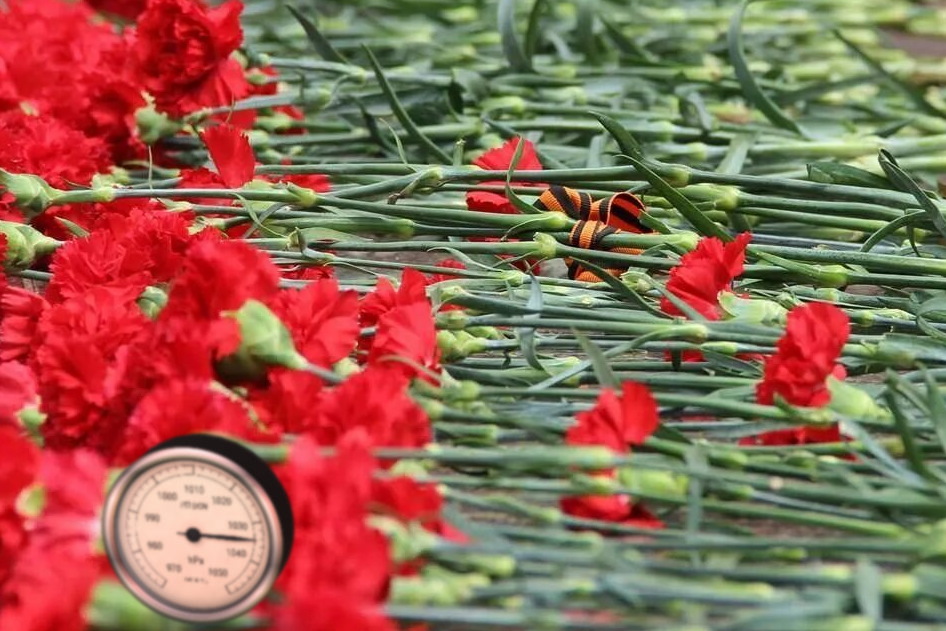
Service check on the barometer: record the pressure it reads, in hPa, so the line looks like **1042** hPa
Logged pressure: **1034** hPa
